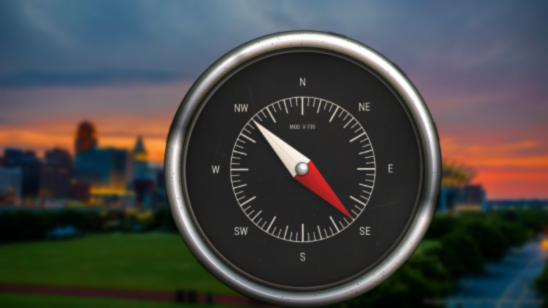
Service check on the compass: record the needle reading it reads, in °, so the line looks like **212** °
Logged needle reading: **135** °
